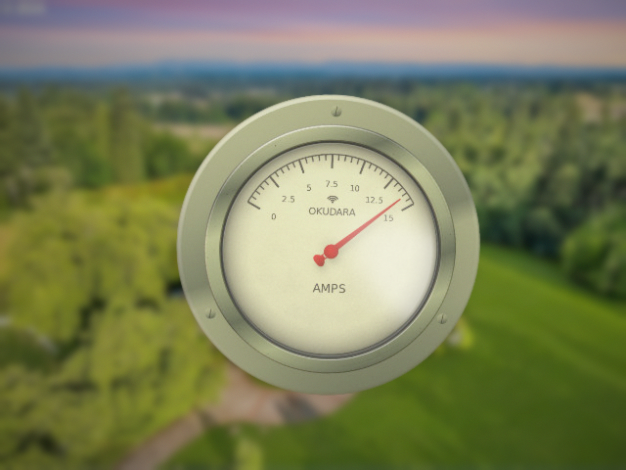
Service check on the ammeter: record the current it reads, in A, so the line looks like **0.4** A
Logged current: **14** A
